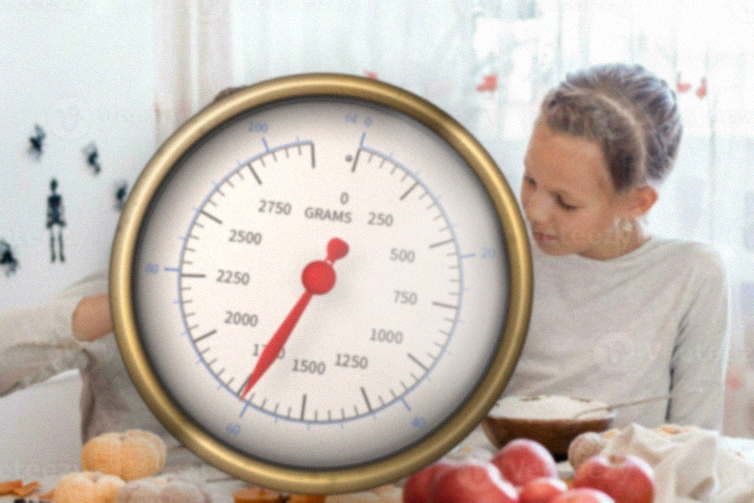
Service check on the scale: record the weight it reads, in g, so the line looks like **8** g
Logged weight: **1725** g
